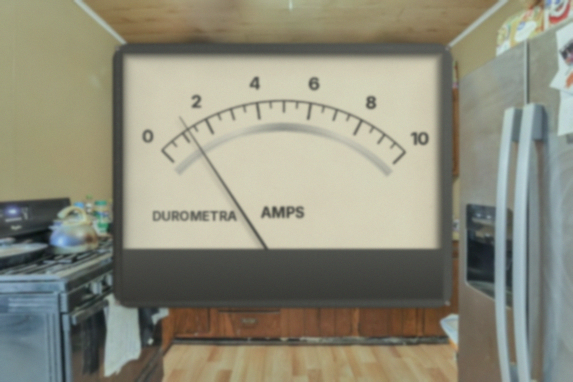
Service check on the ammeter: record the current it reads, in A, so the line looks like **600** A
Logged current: **1.25** A
